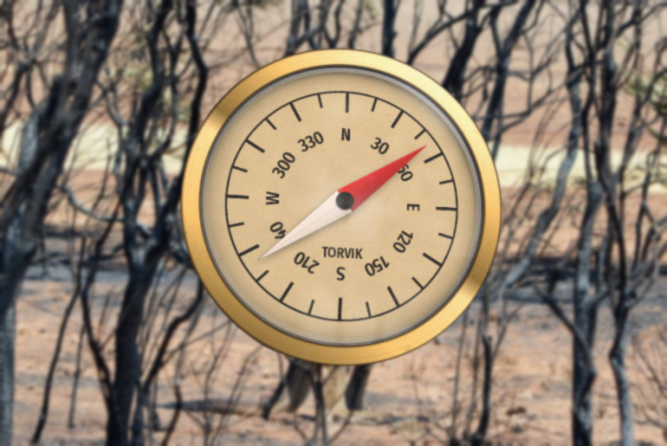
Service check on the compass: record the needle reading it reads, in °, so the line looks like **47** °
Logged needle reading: **52.5** °
